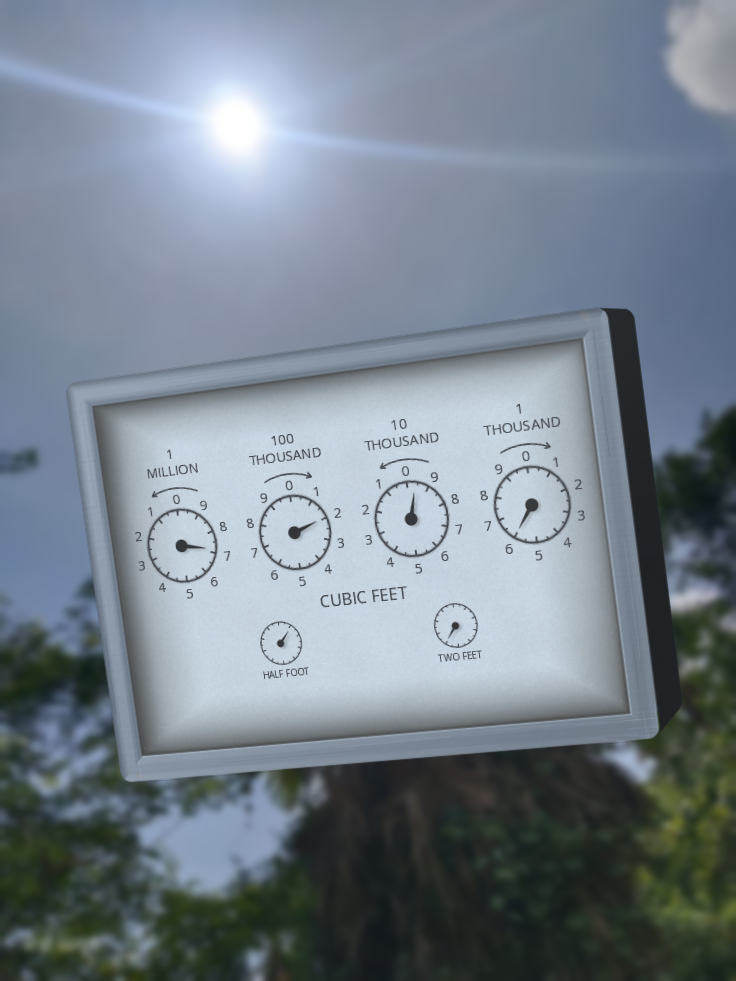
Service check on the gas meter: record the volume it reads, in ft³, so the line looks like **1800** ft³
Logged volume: **719600** ft³
